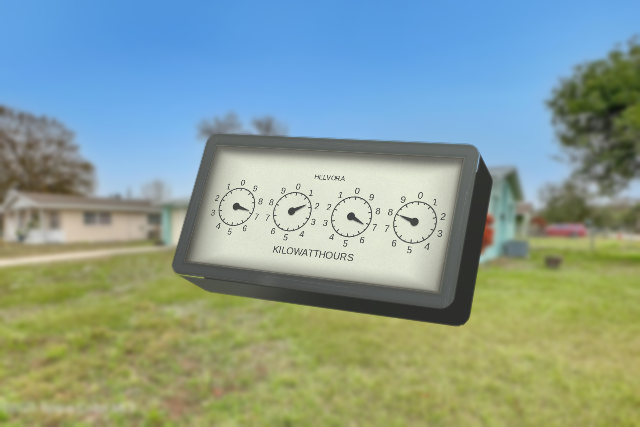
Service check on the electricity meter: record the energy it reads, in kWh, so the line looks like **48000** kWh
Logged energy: **7168** kWh
